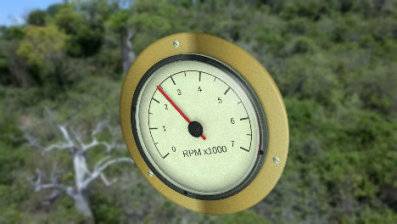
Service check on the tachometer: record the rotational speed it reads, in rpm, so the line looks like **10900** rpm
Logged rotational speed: **2500** rpm
